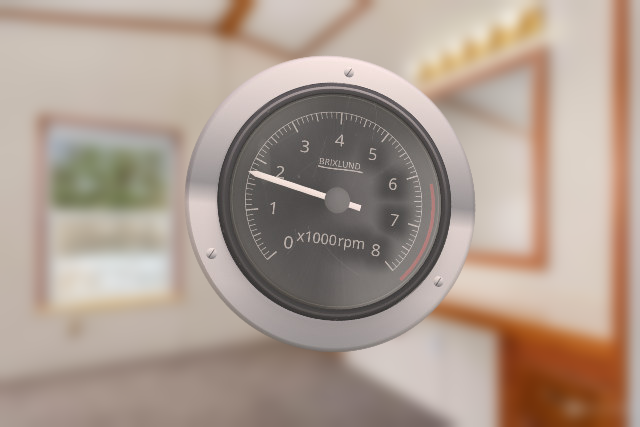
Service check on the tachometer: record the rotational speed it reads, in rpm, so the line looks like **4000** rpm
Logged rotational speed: **1700** rpm
